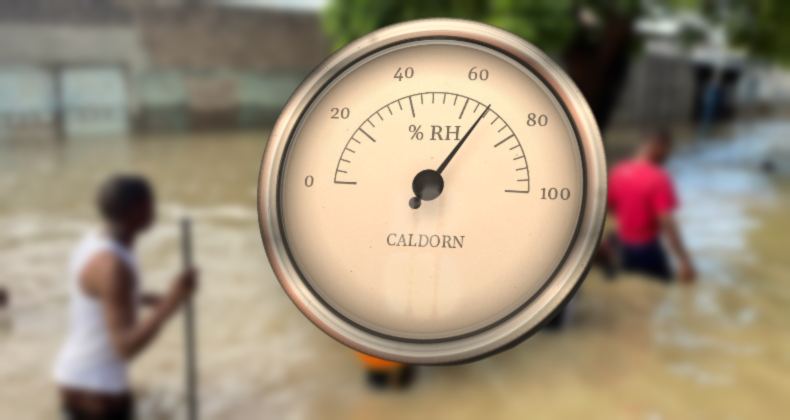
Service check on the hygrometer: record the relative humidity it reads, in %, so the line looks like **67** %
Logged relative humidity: **68** %
